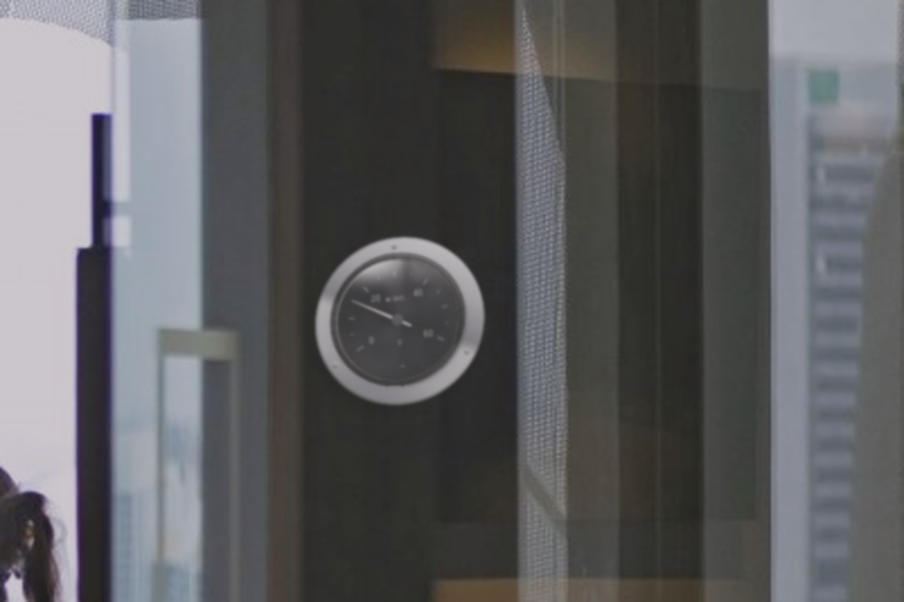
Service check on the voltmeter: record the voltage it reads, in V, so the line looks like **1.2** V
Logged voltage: **15** V
